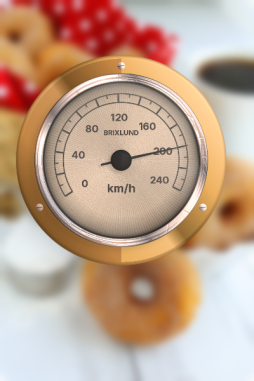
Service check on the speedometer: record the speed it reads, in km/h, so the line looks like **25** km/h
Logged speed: **200** km/h
